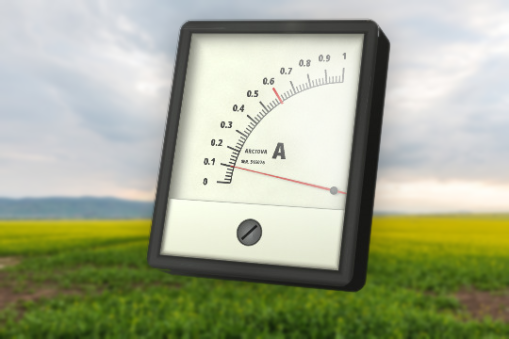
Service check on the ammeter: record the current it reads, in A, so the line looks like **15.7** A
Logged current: **0.1** A
